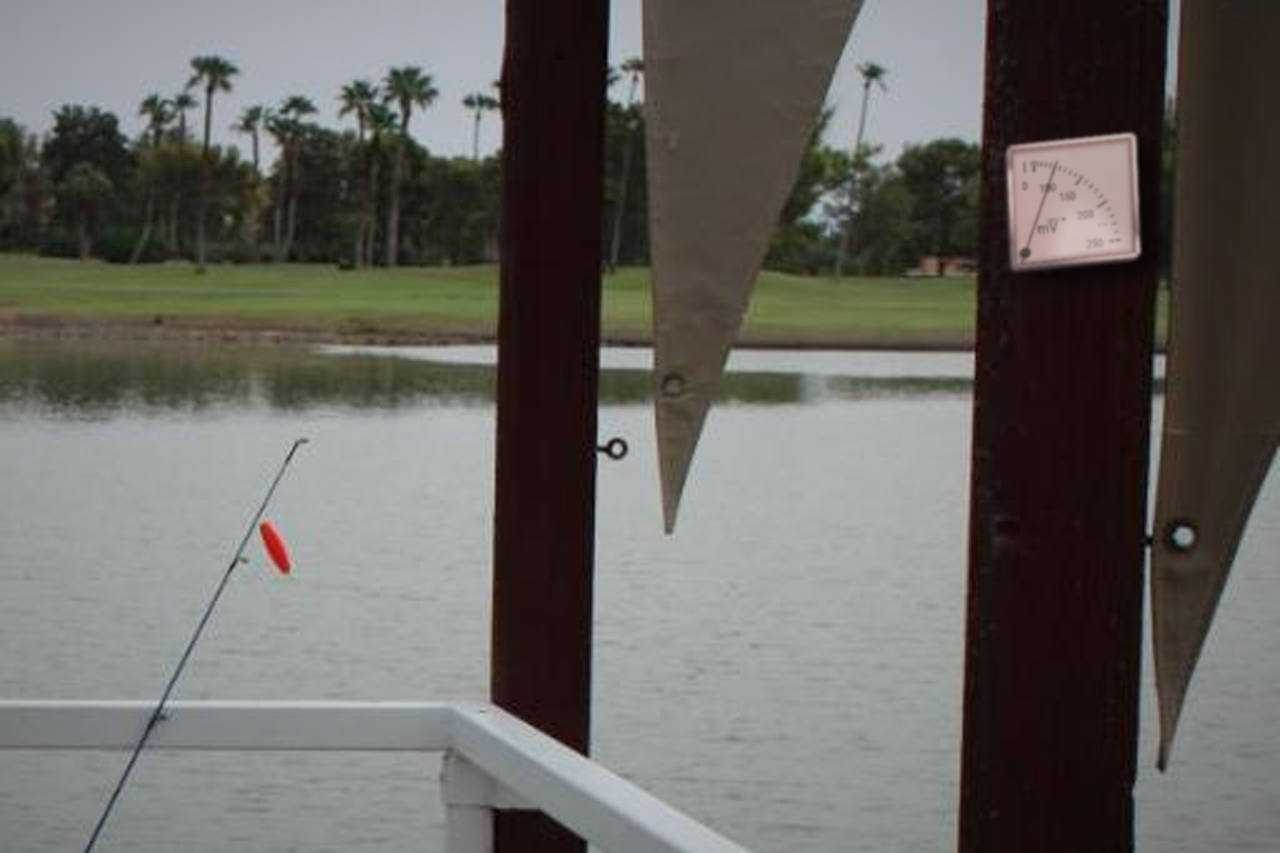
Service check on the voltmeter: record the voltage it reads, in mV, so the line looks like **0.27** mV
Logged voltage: **100** mV
